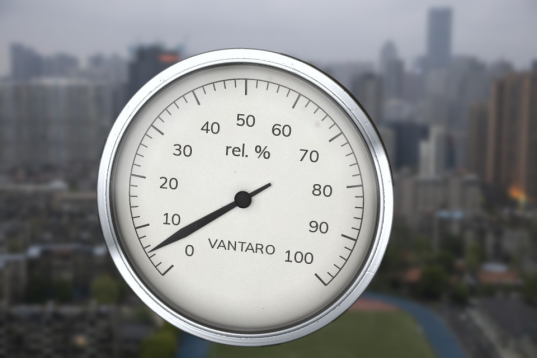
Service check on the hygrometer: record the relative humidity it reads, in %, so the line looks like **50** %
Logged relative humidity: **5** %
